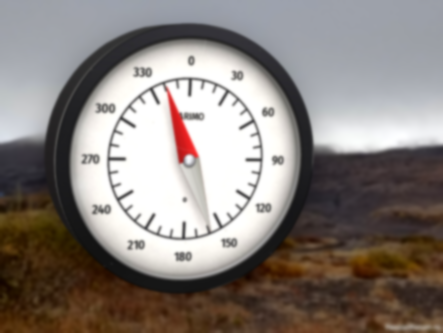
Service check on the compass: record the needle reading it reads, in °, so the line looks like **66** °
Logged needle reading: **340** °
